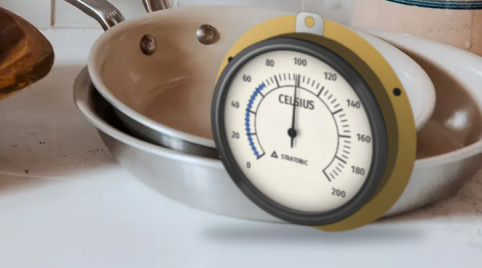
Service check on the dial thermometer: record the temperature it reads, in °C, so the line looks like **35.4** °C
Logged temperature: **100** °C
